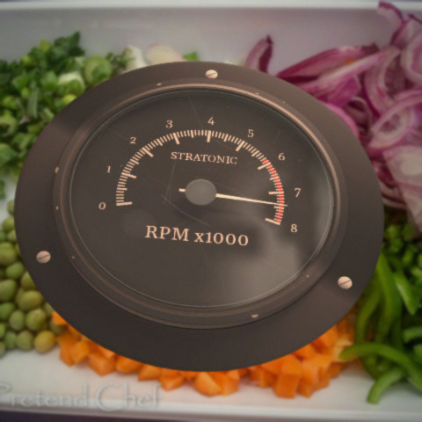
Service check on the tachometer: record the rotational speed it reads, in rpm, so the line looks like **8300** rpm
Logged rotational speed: **7500** rpm
